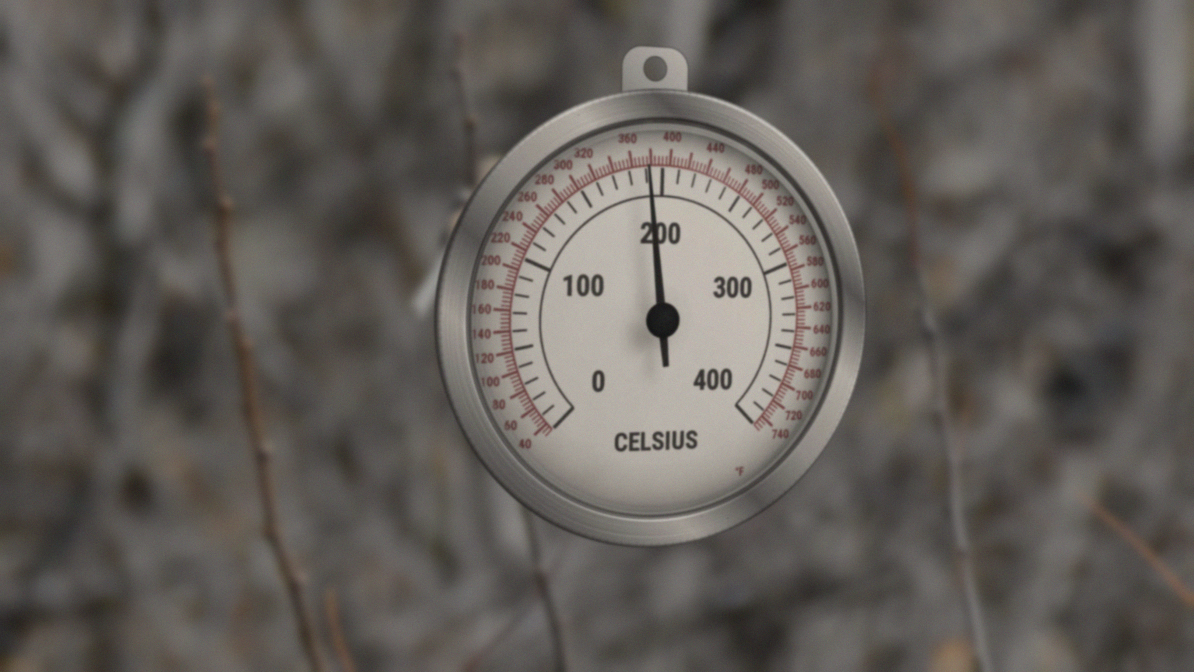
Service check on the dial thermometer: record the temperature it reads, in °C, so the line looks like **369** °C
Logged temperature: **190** °C
